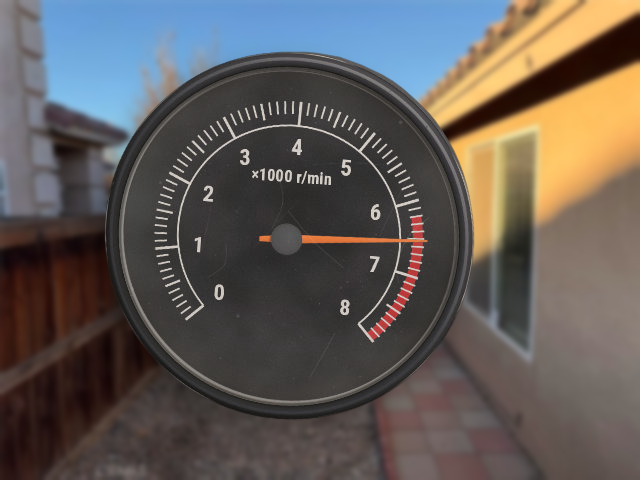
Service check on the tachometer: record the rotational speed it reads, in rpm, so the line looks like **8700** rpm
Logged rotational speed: **6500** rpm
